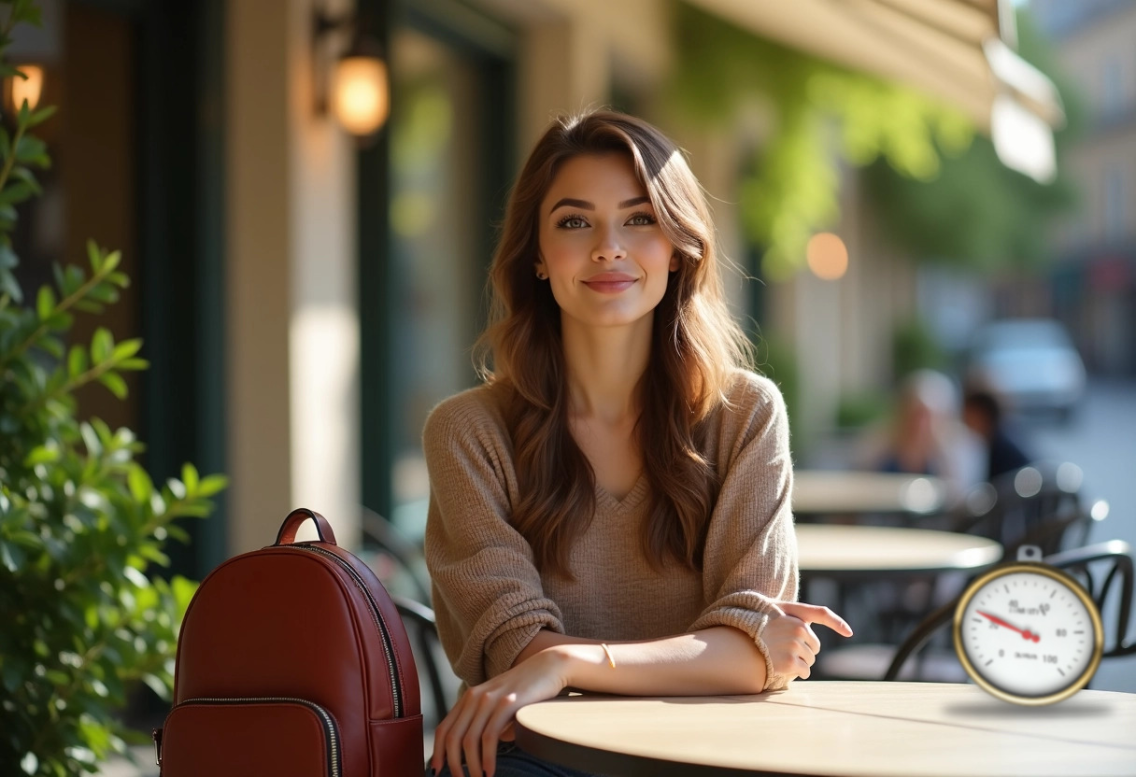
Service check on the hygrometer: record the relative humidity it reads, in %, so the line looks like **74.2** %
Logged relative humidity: **24** %
